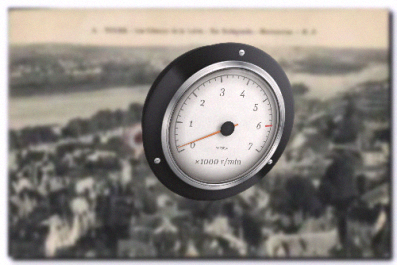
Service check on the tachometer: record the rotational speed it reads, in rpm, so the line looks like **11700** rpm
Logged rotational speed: **200** rpm
